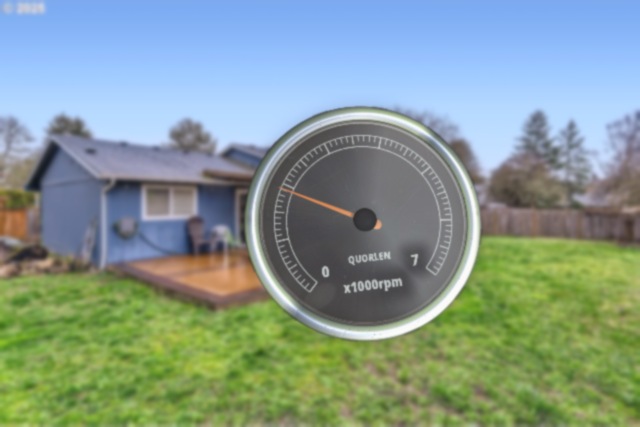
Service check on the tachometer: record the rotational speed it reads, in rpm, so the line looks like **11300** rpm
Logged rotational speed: **1900** rpm
